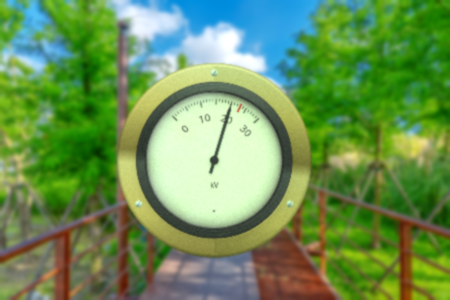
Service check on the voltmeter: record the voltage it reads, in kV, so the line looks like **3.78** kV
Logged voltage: **20** kV
